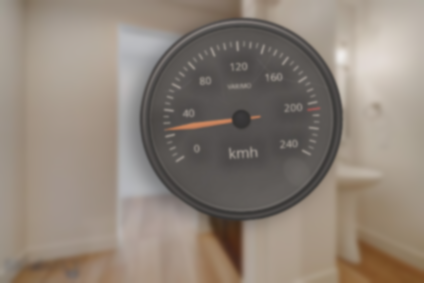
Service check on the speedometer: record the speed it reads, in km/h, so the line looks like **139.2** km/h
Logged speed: **25** km/h
